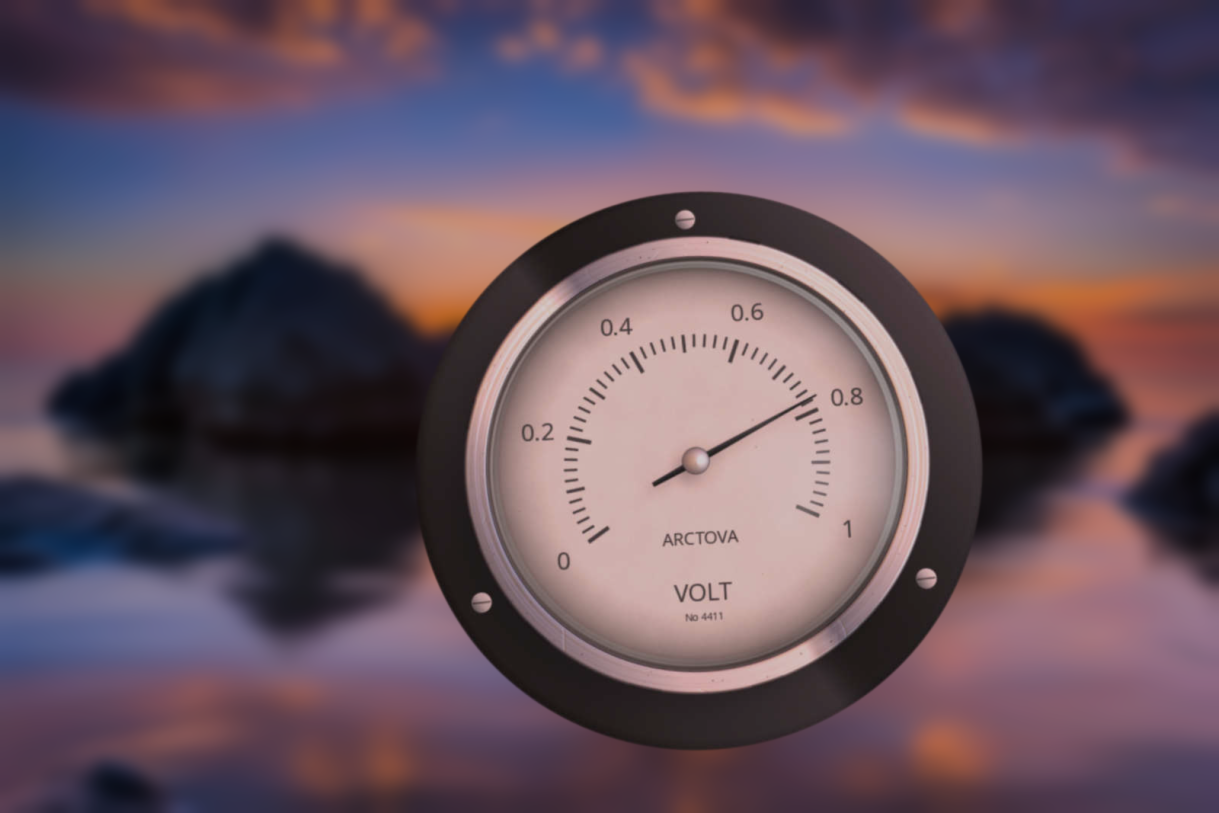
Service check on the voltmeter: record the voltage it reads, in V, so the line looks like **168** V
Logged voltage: **0.78** V
